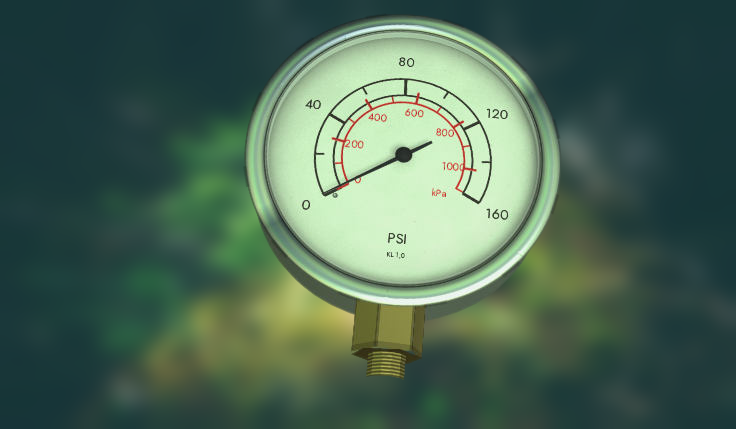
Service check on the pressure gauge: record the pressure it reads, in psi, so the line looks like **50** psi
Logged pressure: **0** psi
